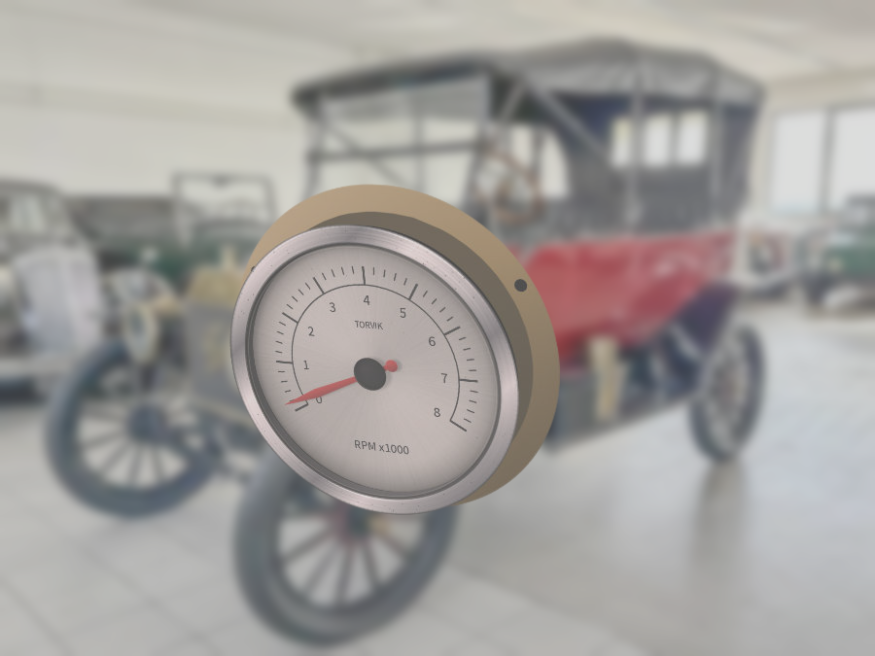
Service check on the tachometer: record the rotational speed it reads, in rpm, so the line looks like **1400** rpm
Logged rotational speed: **200** rpm
